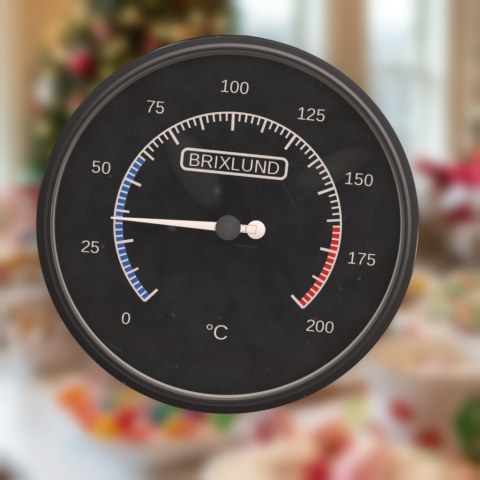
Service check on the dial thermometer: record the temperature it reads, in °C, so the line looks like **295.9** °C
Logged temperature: **35** °C
